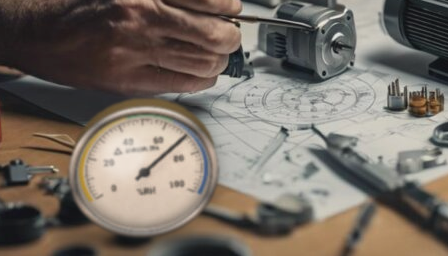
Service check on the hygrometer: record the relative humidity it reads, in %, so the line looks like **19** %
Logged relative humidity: **70** %
